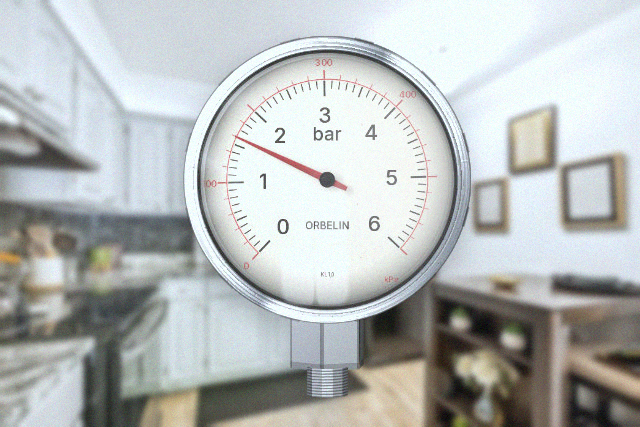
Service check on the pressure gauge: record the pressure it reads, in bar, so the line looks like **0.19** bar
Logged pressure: **1.6** bar
